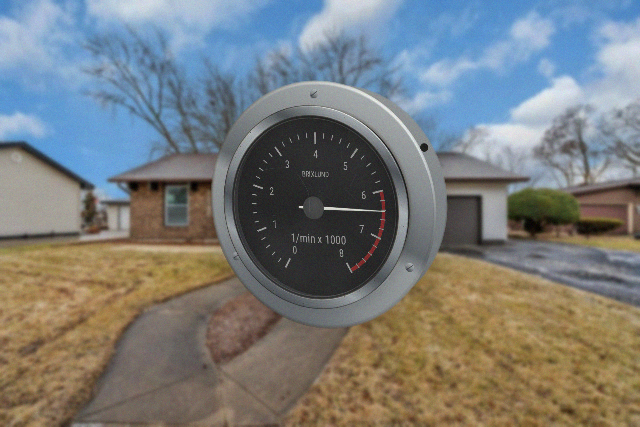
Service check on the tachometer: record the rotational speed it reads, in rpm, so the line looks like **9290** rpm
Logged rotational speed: **6400** rpm
